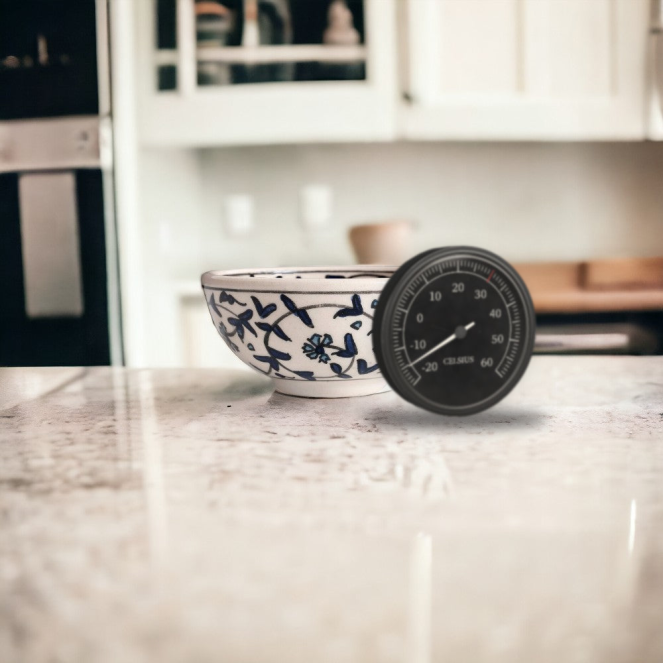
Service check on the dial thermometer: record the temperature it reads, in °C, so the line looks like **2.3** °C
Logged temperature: **-15** °C
